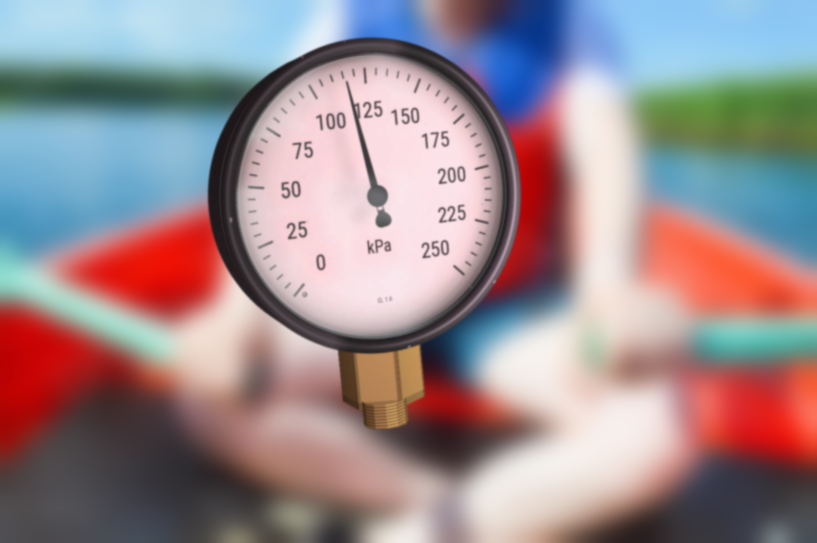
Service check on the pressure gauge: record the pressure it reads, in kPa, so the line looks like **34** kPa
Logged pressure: **115** kPa
